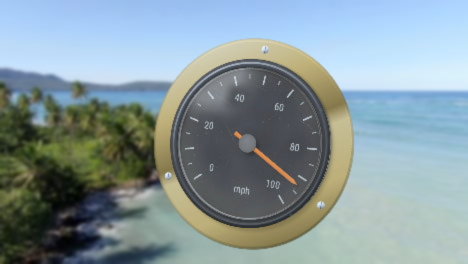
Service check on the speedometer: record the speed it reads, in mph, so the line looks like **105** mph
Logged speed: **92.5** mph
